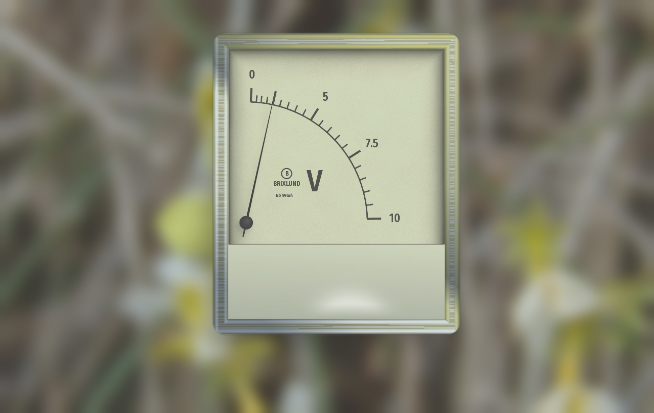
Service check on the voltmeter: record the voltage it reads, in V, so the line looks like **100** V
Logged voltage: **2.5** V
